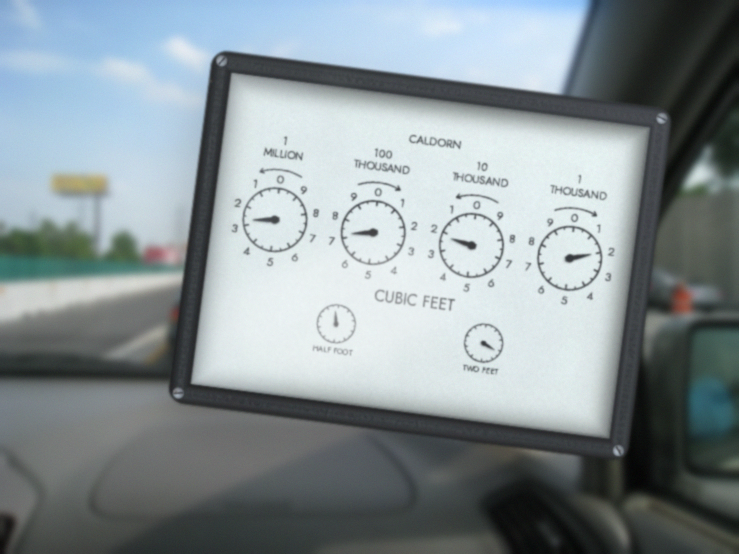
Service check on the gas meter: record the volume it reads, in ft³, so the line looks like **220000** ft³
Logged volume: **272200** ft³
